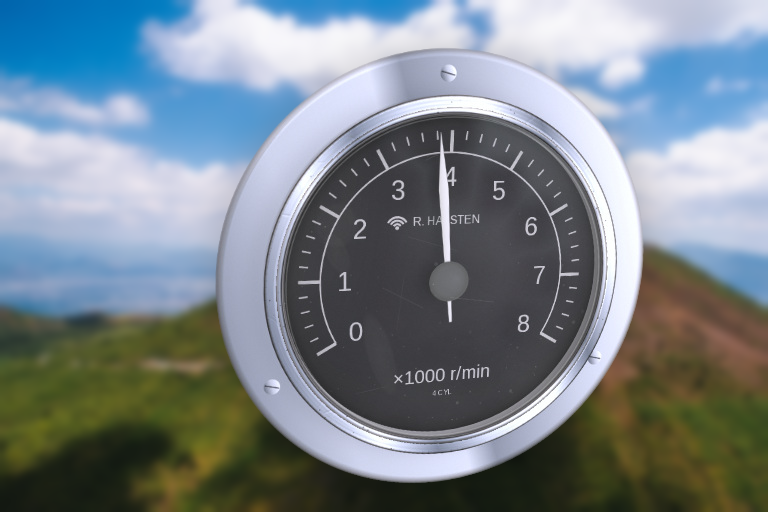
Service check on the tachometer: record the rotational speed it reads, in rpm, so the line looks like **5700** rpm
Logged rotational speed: **3800** rpm
